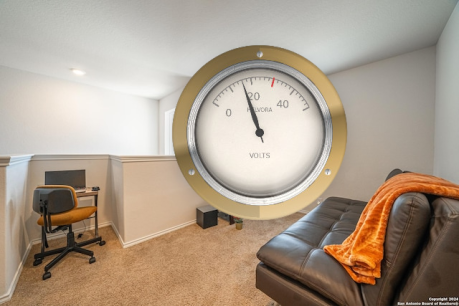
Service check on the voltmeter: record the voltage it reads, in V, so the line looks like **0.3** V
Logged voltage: **16** V
